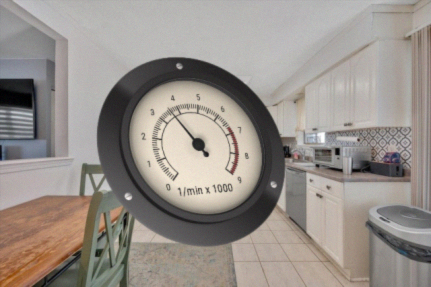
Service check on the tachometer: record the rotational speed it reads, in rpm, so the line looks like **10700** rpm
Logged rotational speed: **3500** rpm
